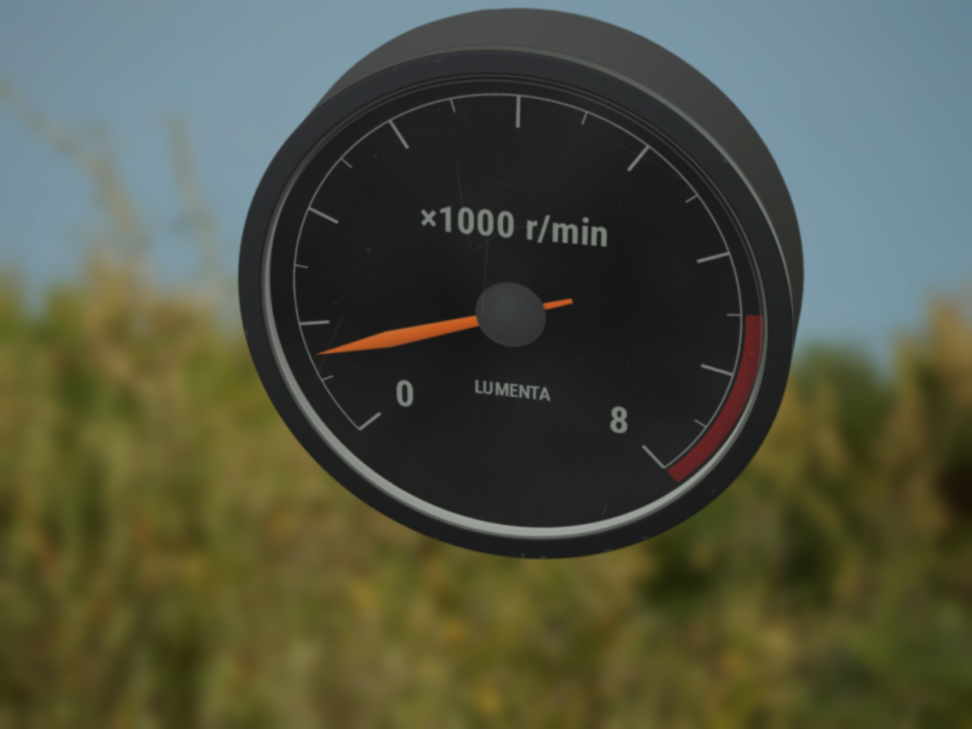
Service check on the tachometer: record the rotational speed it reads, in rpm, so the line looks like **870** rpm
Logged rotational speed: **750** rpm
